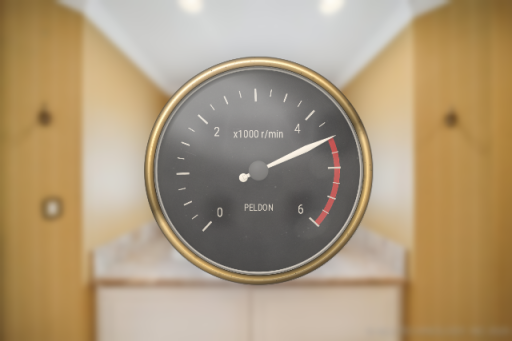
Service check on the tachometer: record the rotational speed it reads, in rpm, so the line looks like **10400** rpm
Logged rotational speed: **4500** rpm
